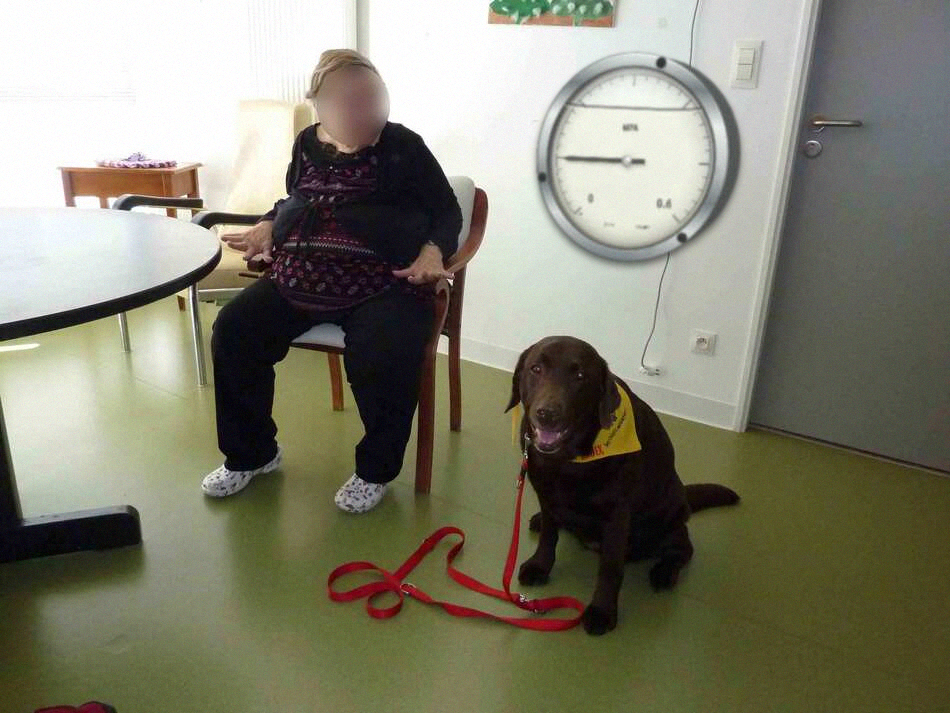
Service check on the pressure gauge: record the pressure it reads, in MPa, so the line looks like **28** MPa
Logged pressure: **0.1** MPa
